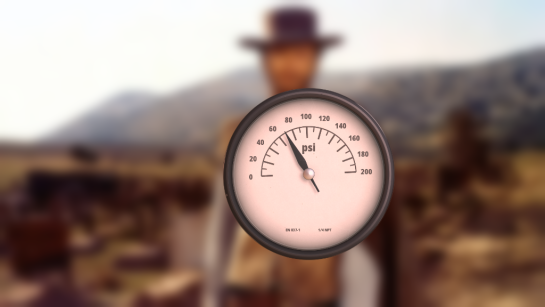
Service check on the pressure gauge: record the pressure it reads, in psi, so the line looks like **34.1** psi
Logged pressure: **70** psi
